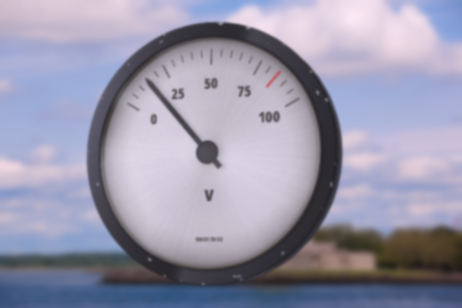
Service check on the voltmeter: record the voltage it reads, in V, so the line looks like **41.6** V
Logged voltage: **15** V
